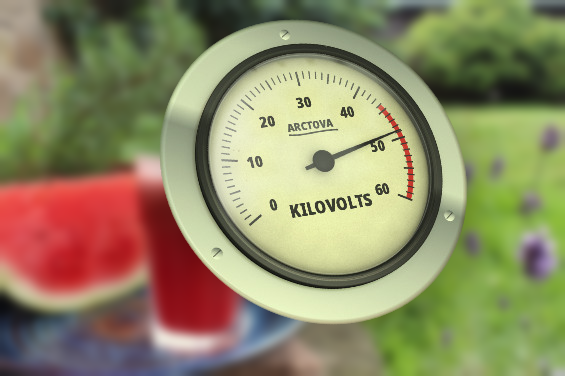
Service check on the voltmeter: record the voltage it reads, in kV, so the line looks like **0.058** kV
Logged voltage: **49** kV
